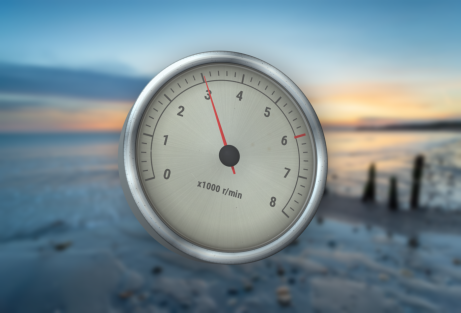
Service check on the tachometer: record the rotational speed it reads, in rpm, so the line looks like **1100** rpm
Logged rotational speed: **3000** rpm
